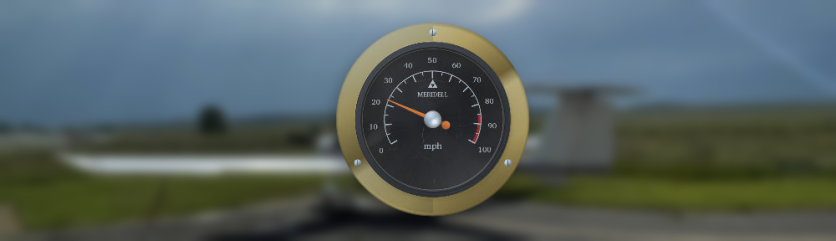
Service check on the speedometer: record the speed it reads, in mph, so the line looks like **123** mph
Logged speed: **22.5** mph
